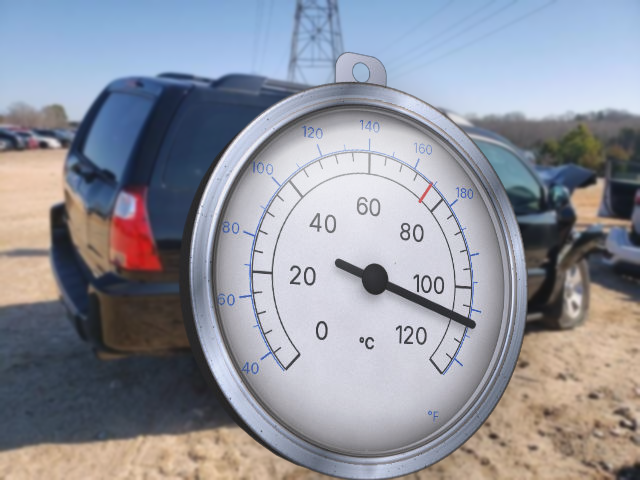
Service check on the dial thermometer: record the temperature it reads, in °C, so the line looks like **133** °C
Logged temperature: **108** °C
